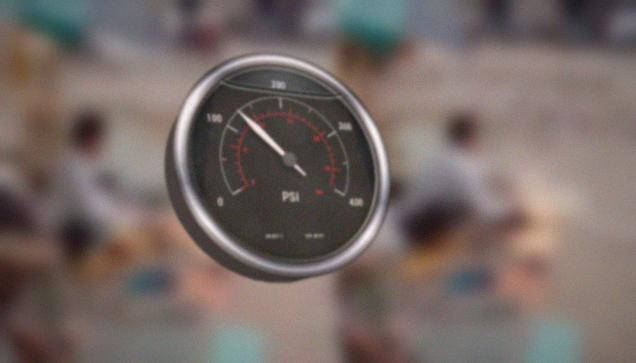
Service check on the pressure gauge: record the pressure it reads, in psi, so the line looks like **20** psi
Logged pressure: **125** psi
